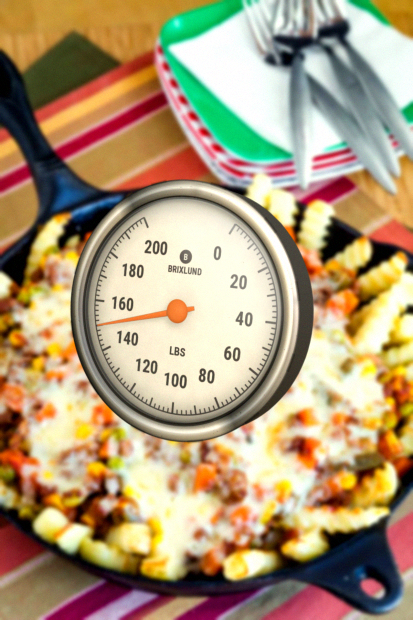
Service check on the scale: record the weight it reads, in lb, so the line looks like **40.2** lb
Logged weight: **150** lb
